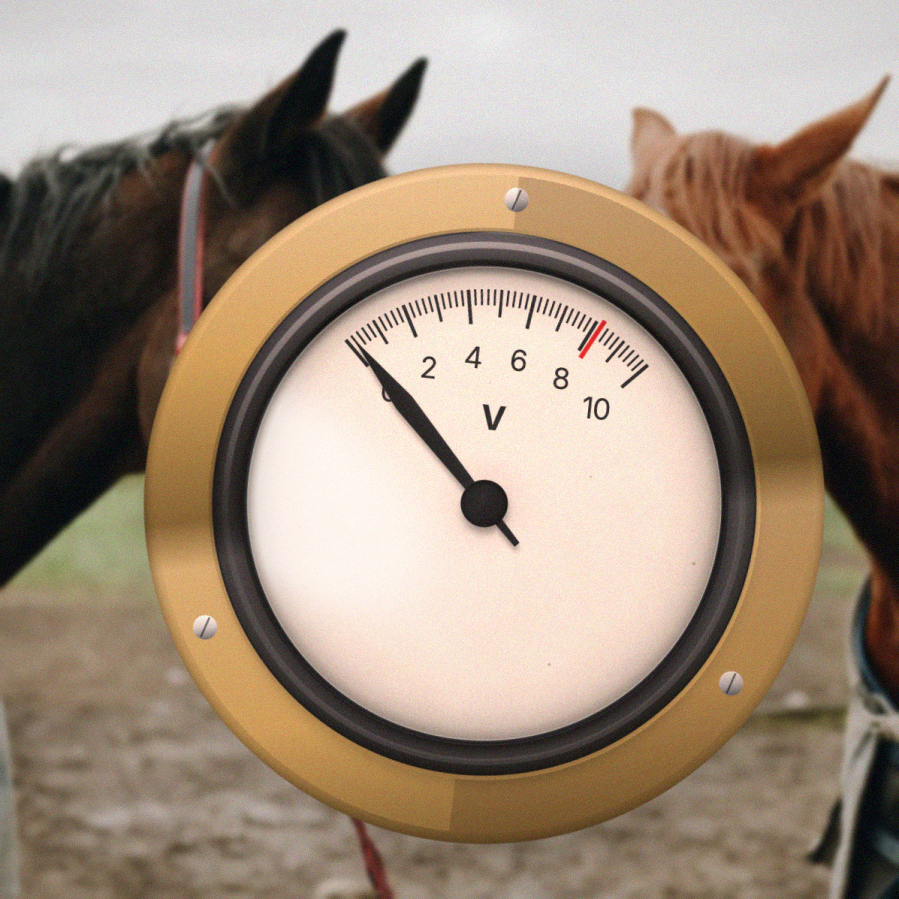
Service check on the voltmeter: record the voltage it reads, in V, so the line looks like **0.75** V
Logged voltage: **0.2** V
